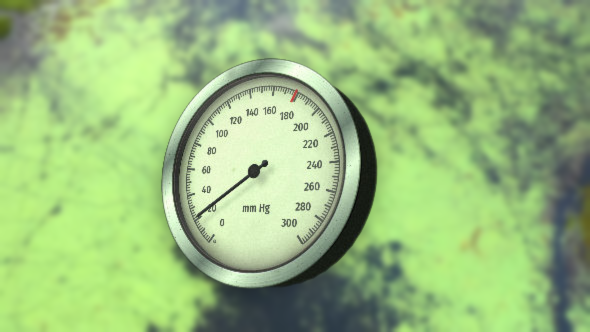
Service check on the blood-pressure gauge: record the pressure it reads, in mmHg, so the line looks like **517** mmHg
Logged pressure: **20** mmHg
